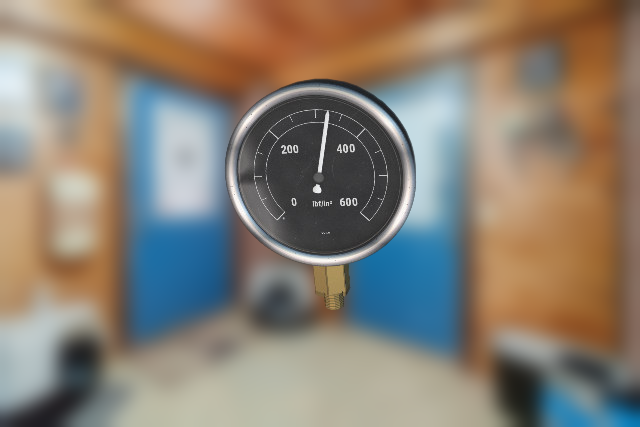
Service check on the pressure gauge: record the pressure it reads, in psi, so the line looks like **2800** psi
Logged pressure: **325** psi
